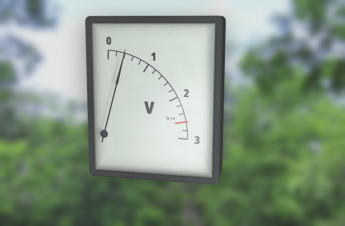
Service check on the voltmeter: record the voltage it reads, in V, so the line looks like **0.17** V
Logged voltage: **0.4** V
